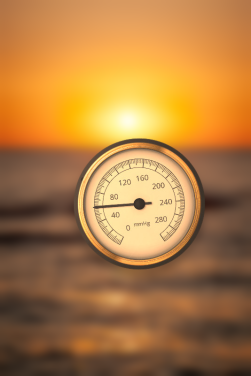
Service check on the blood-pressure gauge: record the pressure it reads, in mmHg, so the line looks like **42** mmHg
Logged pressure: **60** mmHg
